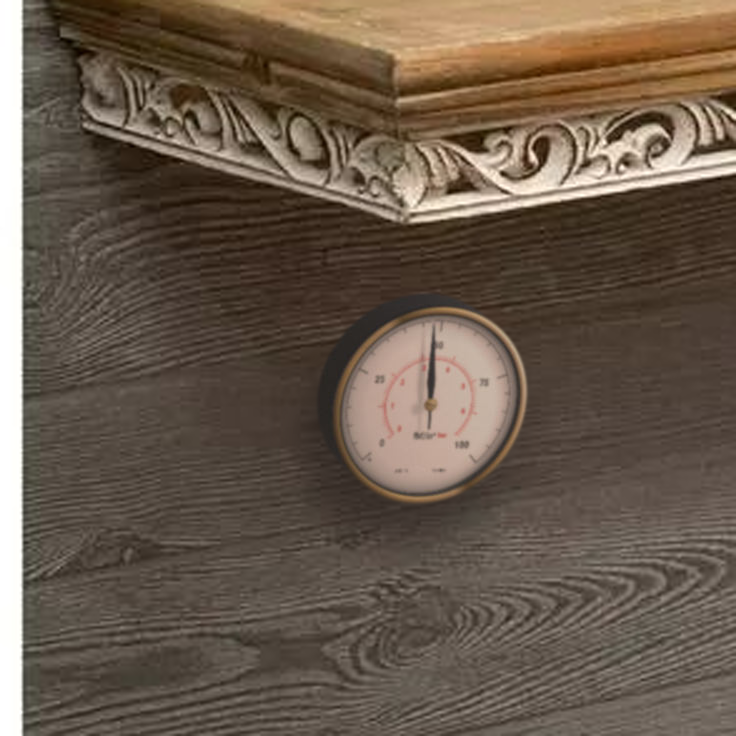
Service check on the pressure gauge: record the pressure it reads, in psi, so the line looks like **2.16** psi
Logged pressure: **47.5** psi
